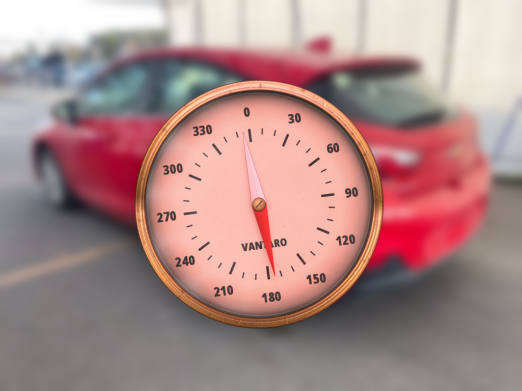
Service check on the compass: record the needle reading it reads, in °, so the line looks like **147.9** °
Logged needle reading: **175** °
